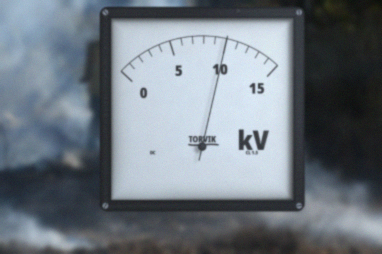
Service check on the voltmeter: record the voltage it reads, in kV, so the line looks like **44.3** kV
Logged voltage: **10** kV
